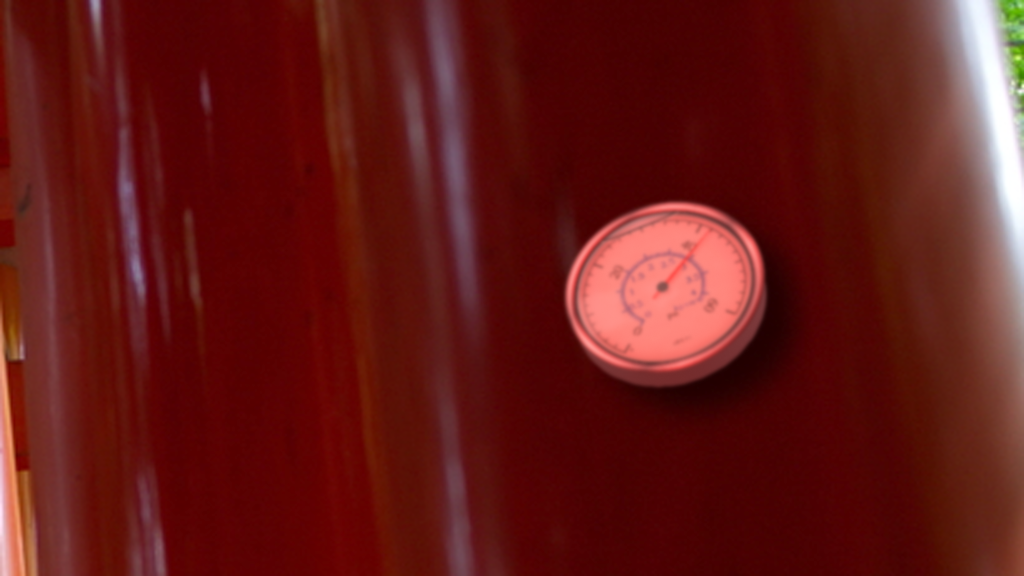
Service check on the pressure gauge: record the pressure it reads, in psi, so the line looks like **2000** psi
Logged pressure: **42** psi
